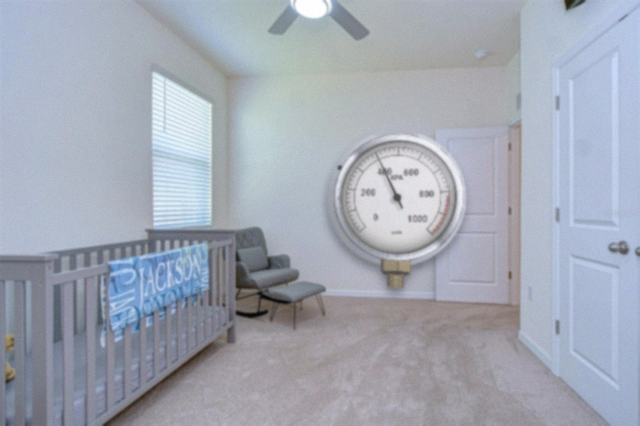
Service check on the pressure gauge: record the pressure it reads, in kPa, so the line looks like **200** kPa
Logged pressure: **400** kPa
